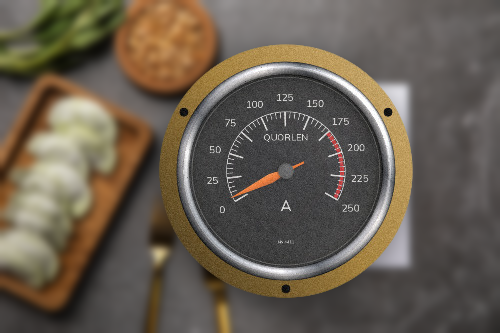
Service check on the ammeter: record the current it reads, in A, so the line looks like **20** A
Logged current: **5** A
